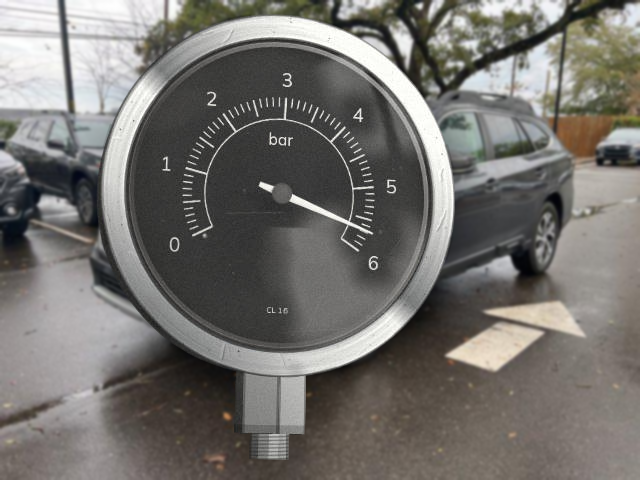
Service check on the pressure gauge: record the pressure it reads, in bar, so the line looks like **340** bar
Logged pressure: **5.7** bar
